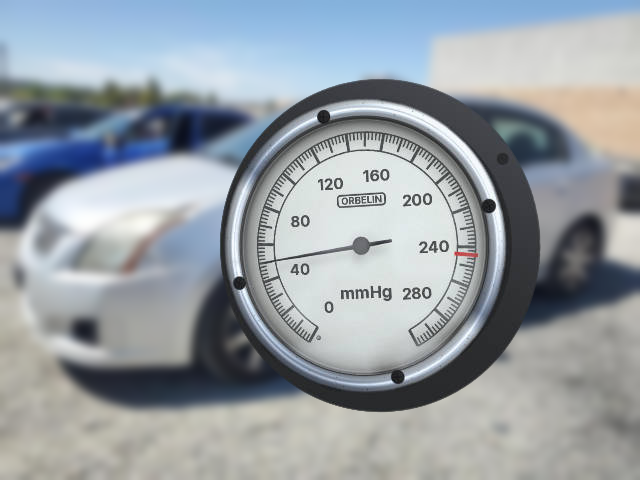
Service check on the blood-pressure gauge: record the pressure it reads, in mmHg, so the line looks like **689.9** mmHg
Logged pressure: **50** mmHg
